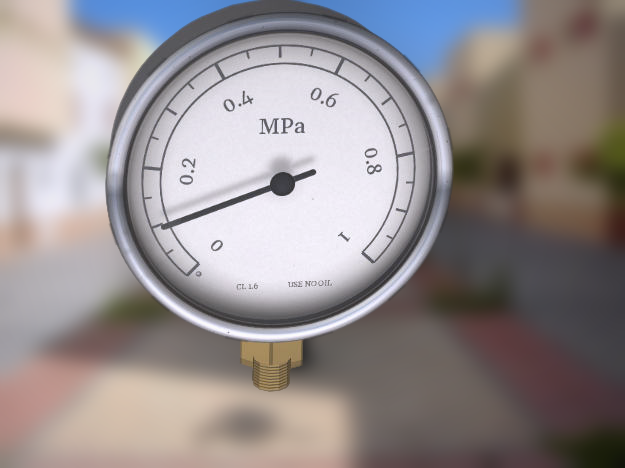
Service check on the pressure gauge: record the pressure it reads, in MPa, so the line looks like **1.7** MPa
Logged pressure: **0.1** MPa
